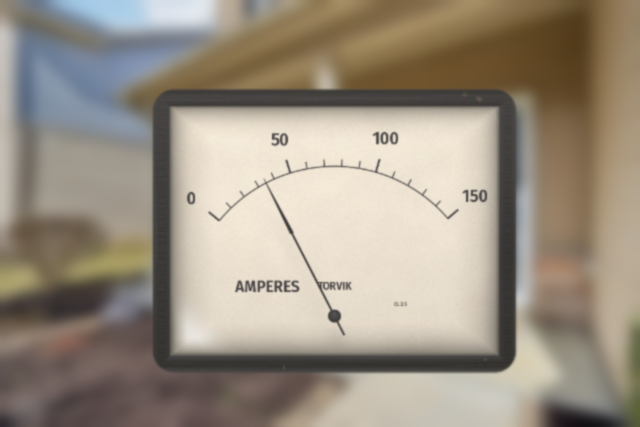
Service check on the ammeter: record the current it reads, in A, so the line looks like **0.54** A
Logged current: **35** A
